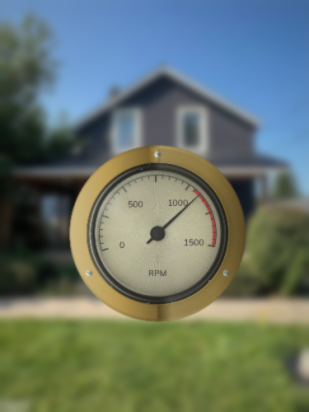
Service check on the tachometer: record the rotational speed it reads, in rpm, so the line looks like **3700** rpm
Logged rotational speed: **1100** rpm
